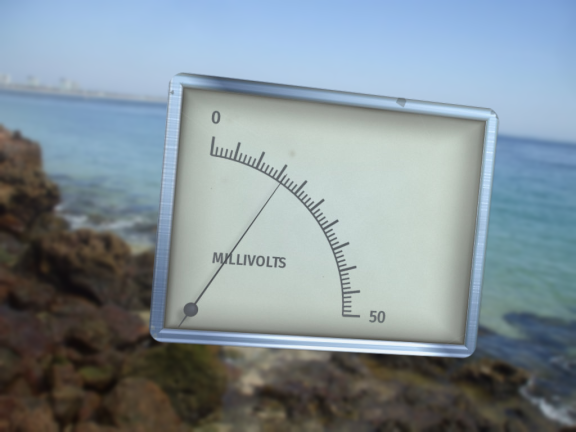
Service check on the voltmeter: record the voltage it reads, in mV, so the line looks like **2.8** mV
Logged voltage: **16** mV
